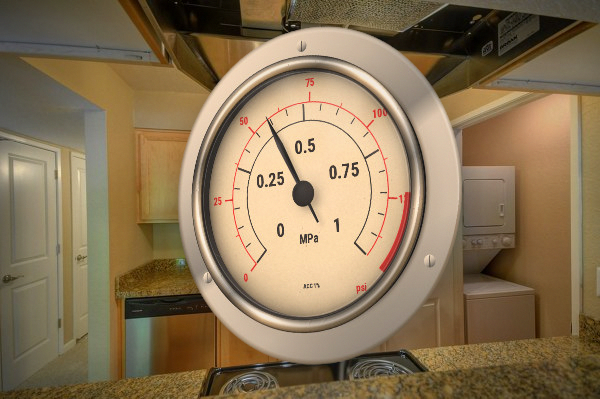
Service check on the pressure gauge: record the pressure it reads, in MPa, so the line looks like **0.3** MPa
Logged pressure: **0.4** MPa
